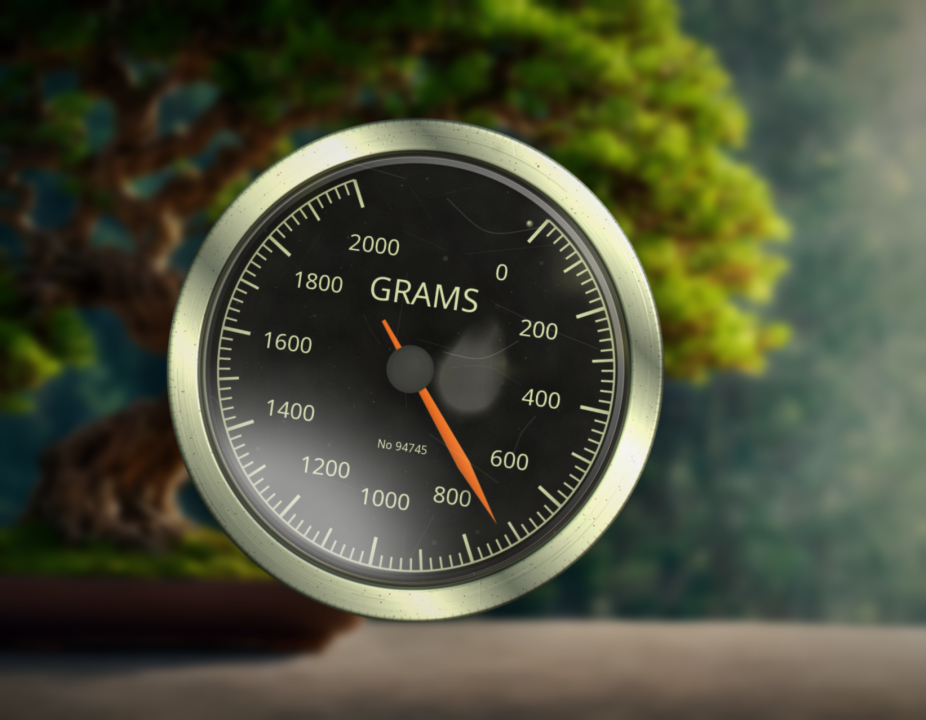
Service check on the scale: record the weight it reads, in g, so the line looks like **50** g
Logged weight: **720** g
